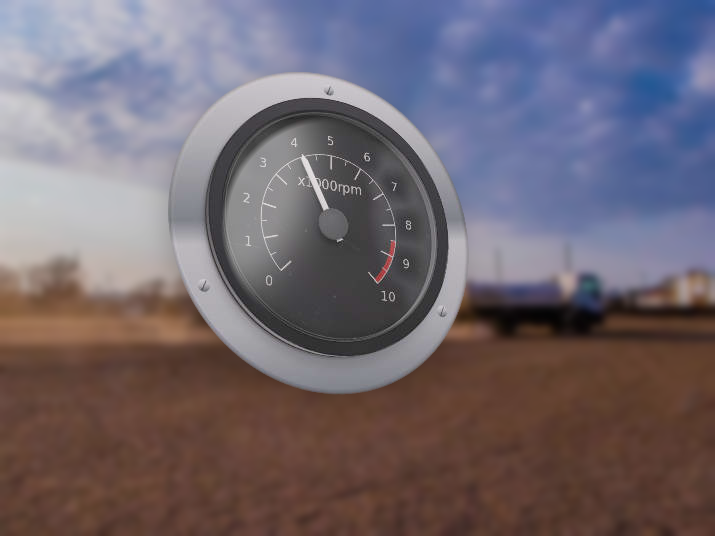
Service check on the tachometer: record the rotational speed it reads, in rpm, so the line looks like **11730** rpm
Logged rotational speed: **4000** rpm
